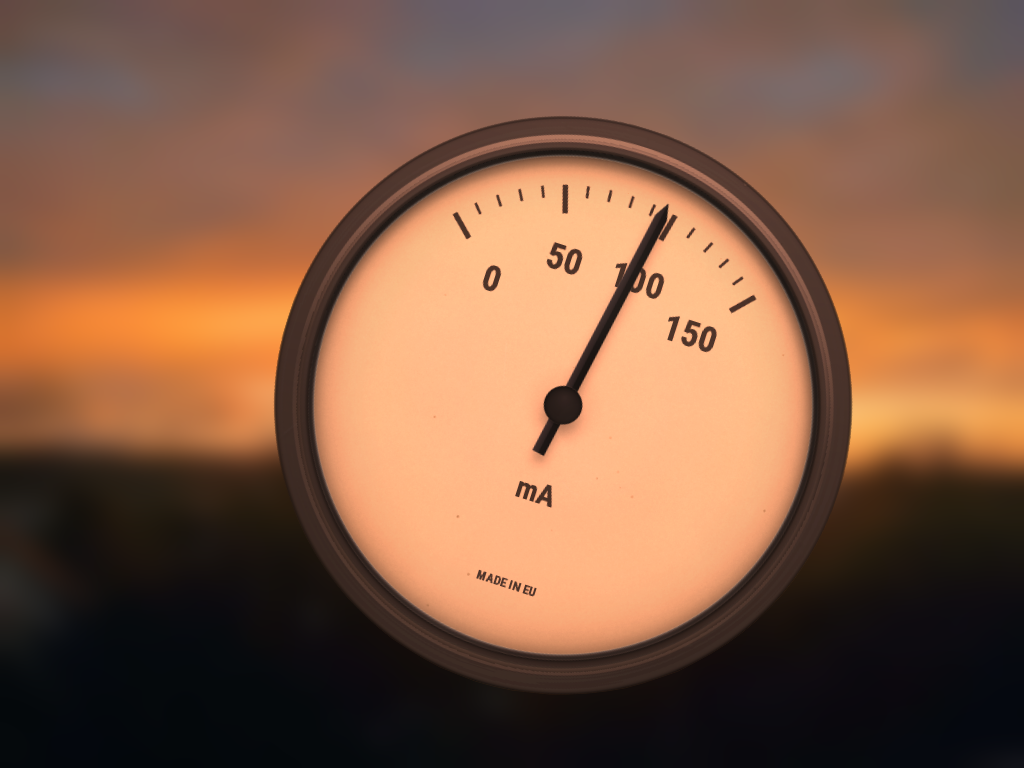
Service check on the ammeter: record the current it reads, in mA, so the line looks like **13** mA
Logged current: **95** mA
